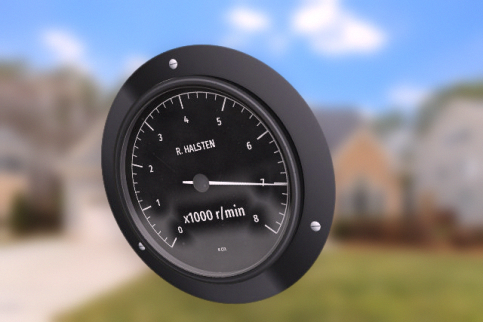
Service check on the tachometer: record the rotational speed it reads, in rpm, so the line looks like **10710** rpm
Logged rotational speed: **7000** rpm
